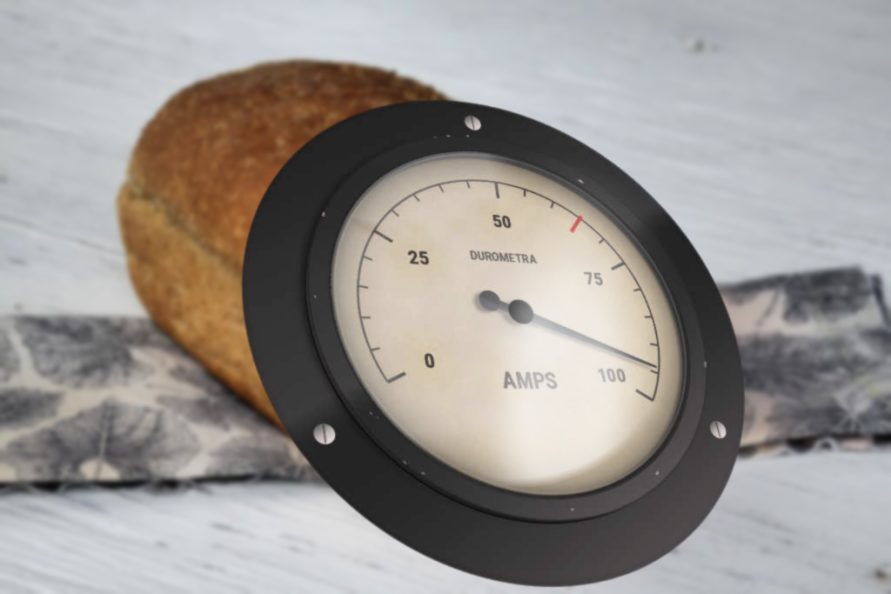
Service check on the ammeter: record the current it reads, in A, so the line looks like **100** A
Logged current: **95** A
